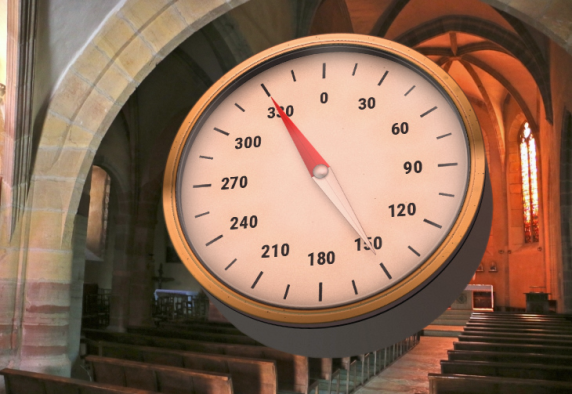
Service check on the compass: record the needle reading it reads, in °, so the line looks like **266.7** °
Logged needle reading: **330** °
